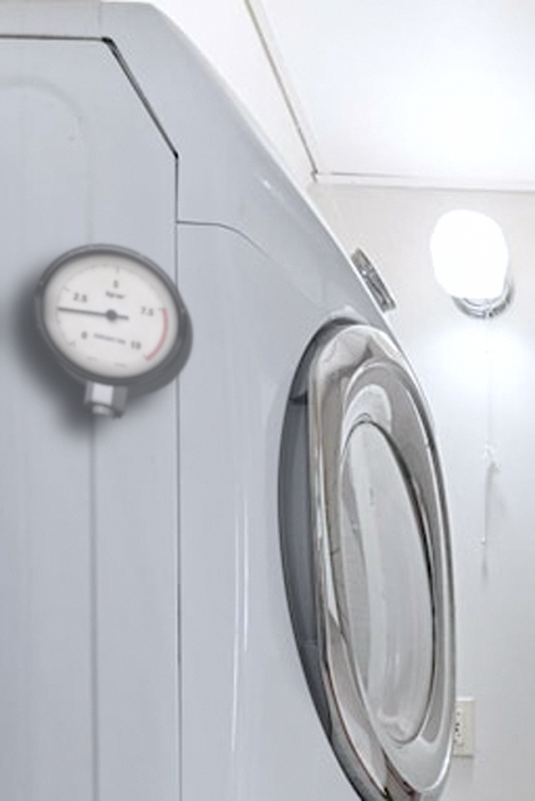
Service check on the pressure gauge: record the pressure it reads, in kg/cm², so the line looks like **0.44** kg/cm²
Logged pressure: **1.5** kg/cm²
